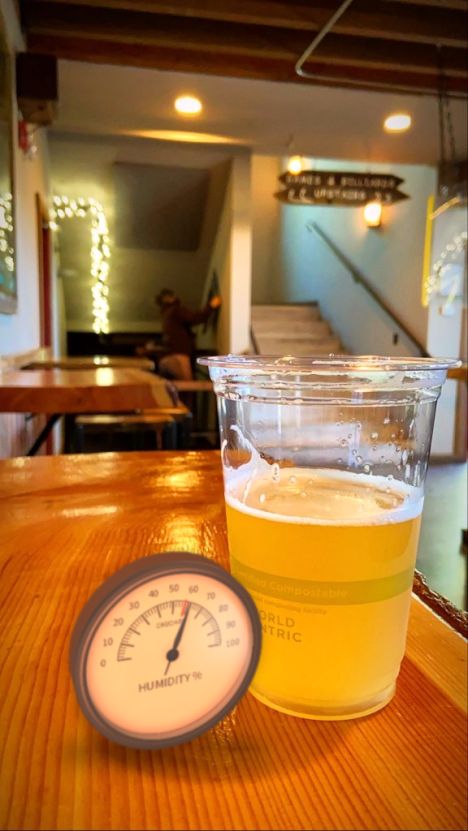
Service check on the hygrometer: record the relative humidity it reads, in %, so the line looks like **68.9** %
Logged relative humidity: **60** %
